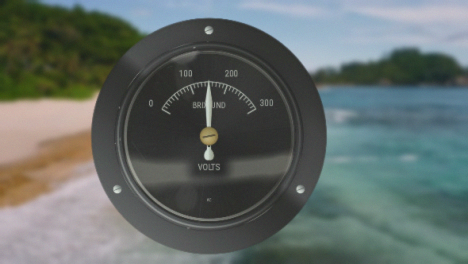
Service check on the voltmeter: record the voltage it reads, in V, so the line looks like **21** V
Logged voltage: **150** V
